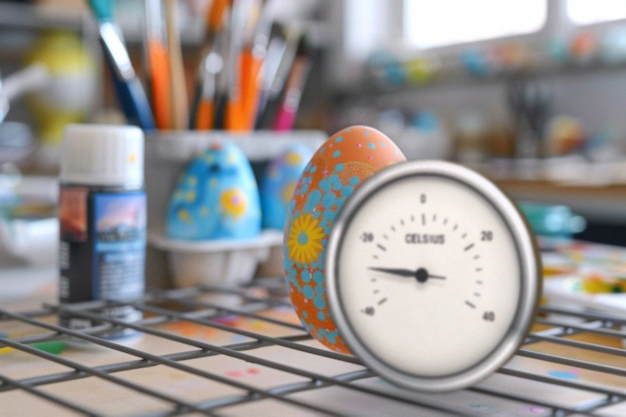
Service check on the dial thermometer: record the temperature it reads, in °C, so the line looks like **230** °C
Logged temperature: **-28** °C
